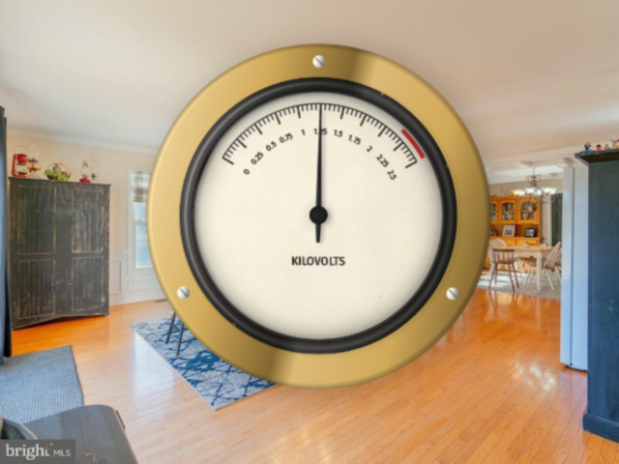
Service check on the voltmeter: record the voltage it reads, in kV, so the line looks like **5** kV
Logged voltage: **1.25** kV
